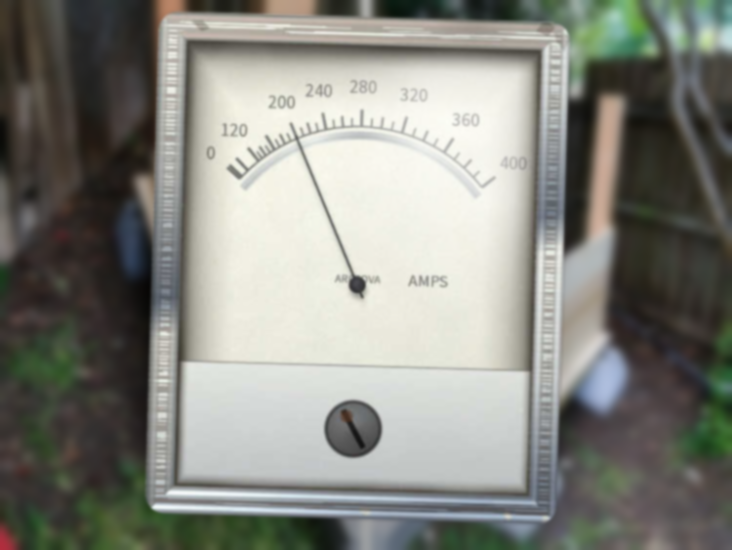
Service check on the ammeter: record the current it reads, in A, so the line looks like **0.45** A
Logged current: **200** A
